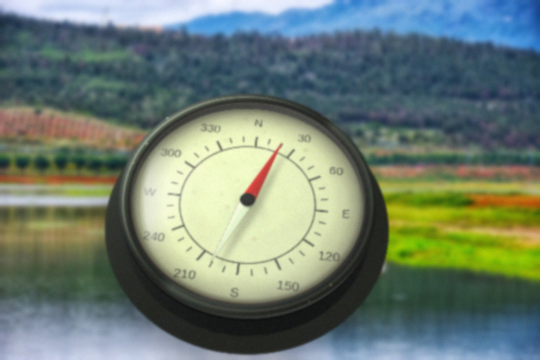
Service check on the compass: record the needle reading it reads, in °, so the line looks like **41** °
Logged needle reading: **20** °
